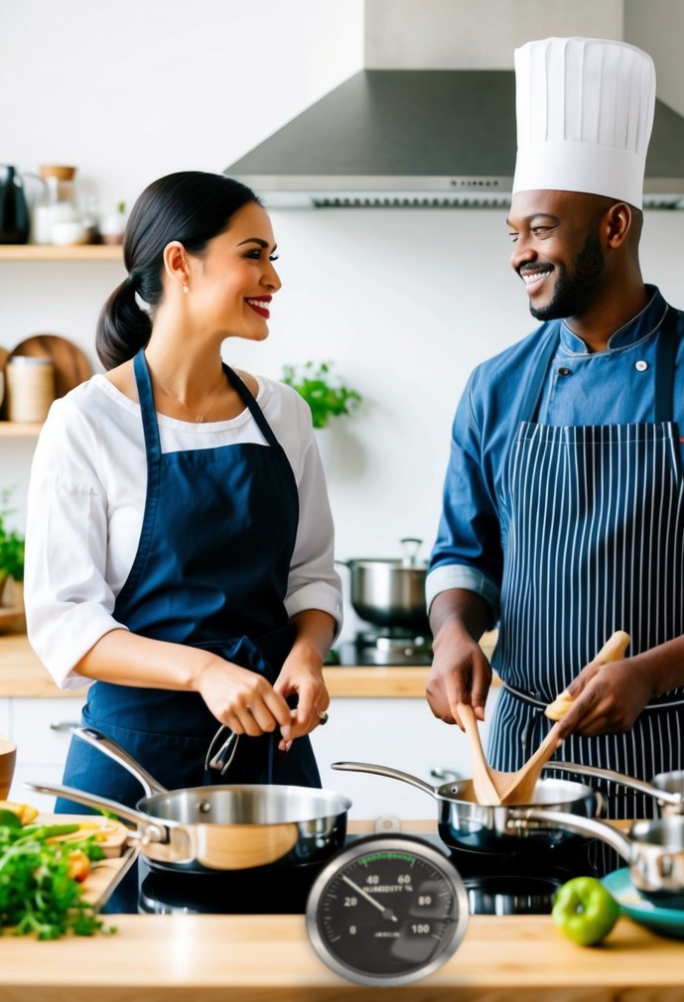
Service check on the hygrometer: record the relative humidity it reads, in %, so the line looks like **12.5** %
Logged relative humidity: **30** %
